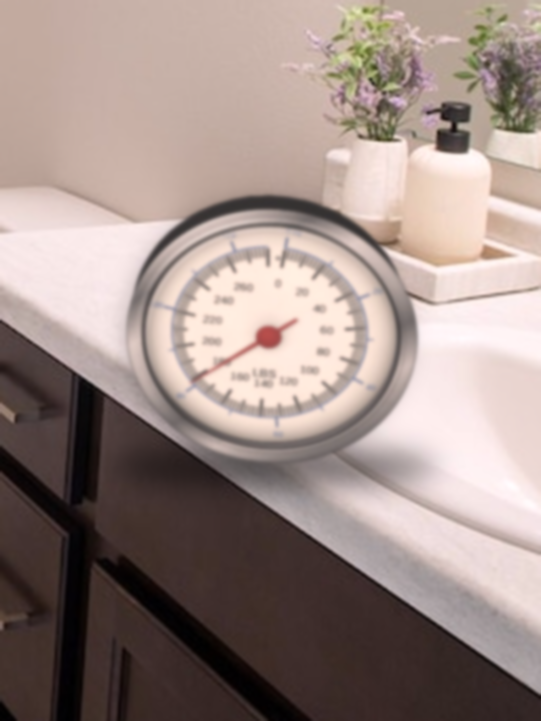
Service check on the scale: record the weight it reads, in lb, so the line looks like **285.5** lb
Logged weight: **180** lb
